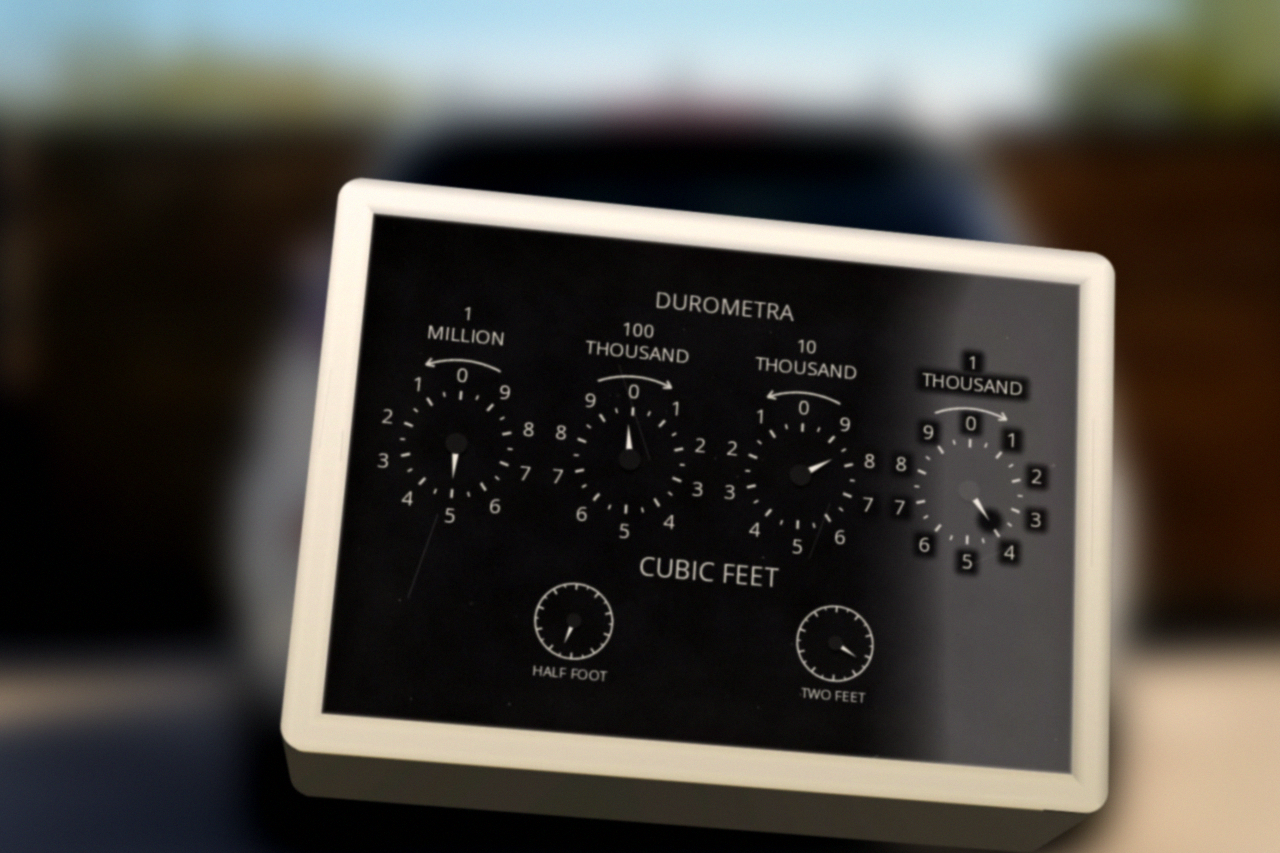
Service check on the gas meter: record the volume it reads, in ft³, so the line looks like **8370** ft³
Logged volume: **498400** ft³
